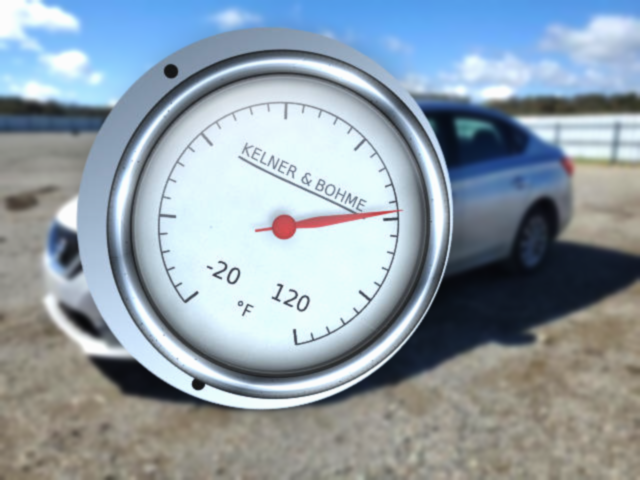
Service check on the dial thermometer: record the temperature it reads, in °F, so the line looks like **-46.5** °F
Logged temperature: **78** °F
